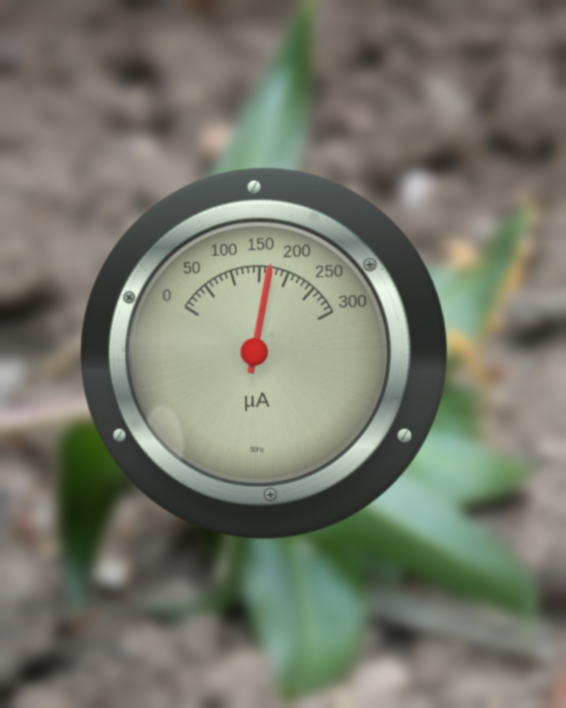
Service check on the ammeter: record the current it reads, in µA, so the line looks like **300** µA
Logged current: **170** µA
